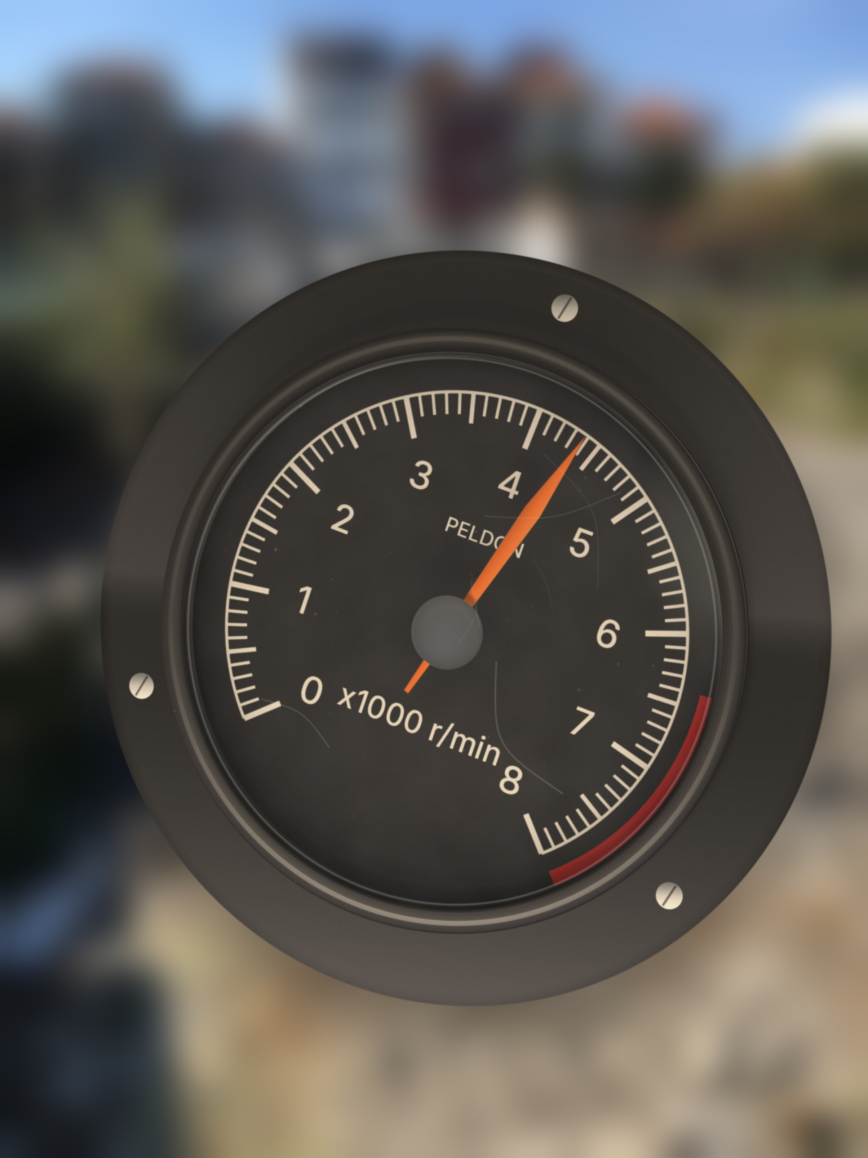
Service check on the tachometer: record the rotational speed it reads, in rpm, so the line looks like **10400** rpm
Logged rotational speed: **4400** rpm
